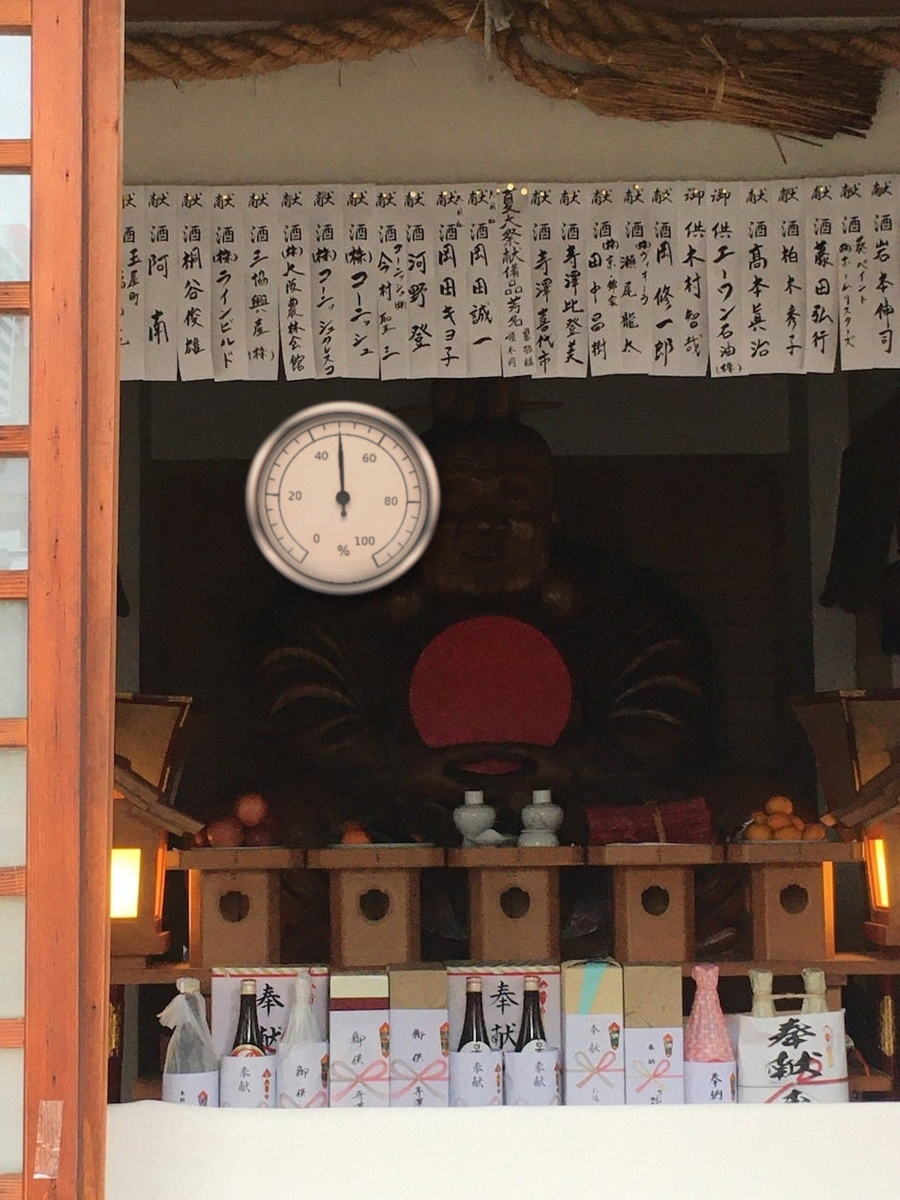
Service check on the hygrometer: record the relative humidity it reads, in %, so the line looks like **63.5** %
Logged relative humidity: **48** %
